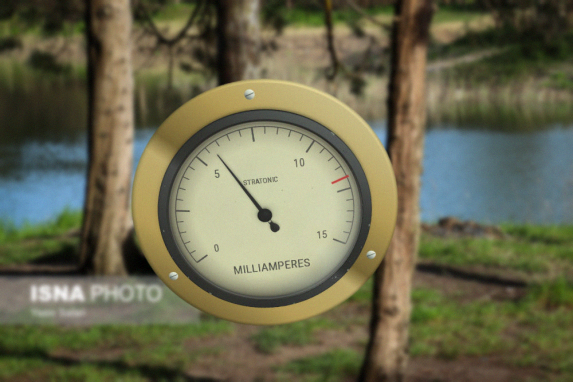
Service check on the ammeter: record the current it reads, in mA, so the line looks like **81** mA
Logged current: **5.75** mA
